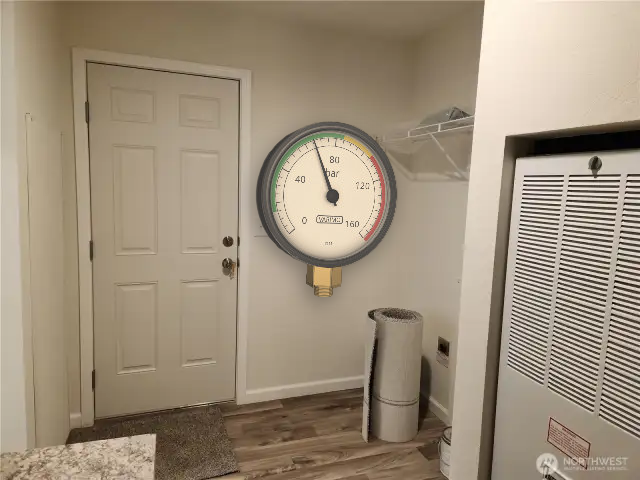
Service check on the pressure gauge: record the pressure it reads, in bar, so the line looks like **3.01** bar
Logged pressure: **65** bar
